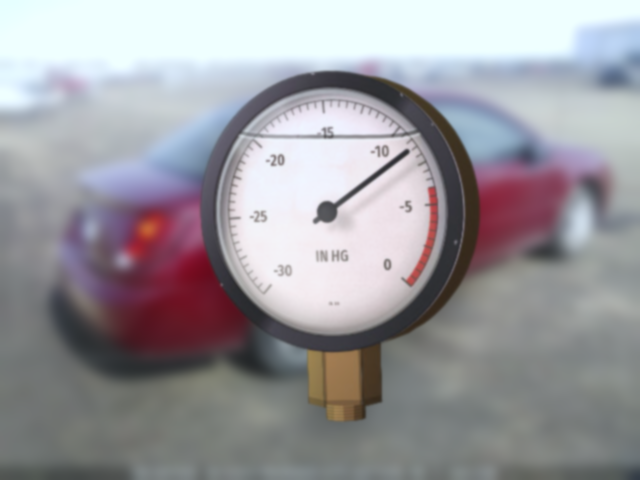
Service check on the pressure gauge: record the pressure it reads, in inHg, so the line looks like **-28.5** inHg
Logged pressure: **-8.5** inHg
